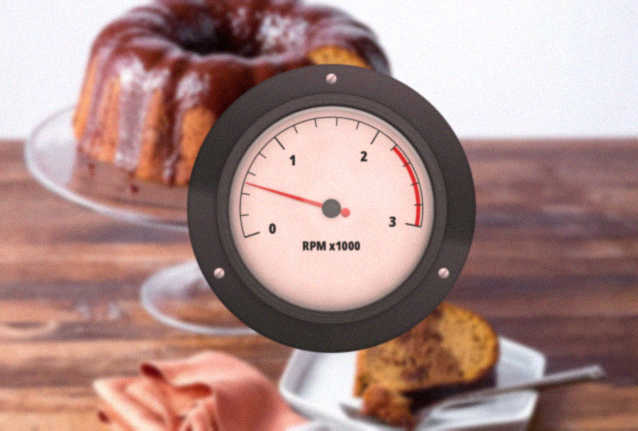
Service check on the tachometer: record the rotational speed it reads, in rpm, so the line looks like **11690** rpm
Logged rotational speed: **500** rpm
